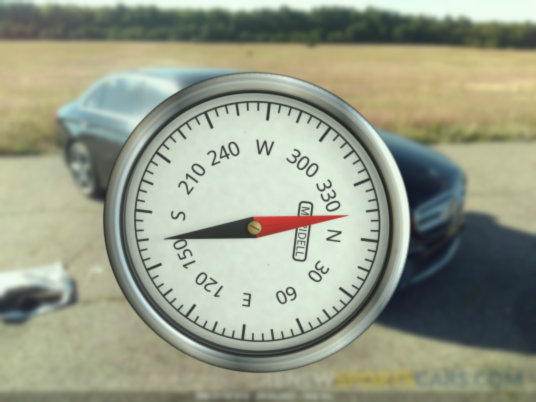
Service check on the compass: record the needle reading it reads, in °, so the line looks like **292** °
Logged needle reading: **345** °
